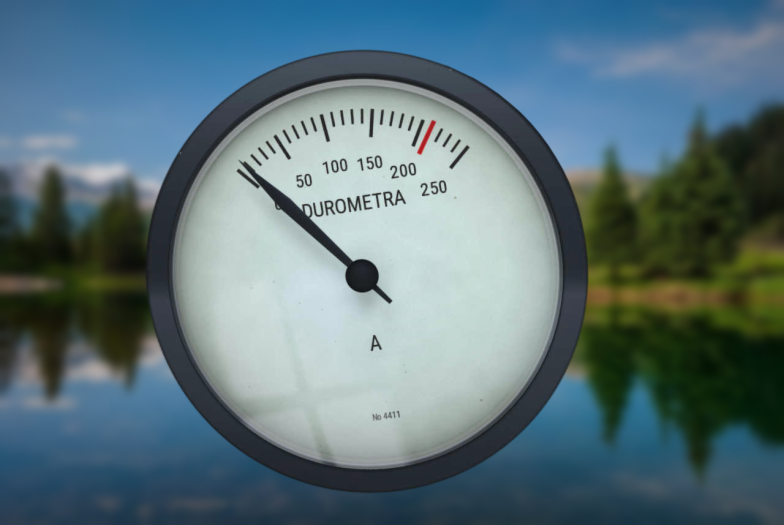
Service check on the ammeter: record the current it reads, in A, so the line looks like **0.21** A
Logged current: **10** A
